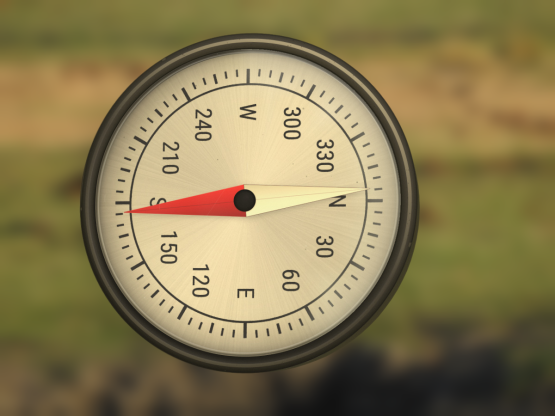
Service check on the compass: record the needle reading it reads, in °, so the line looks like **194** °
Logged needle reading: **175** °
